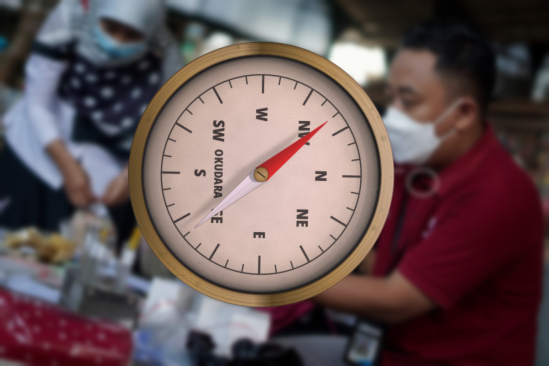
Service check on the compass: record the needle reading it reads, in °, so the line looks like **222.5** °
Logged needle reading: **320** °
